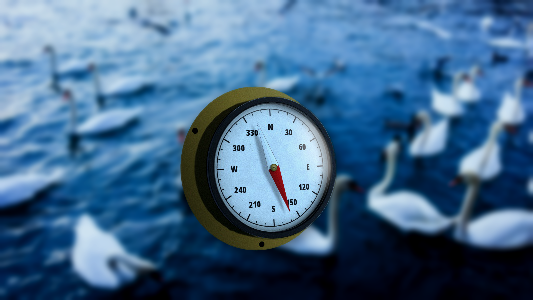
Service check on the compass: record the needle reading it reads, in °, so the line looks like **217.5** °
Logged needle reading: **160** °
